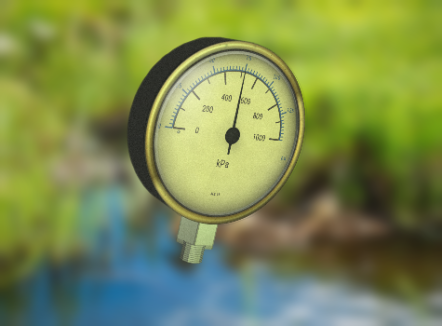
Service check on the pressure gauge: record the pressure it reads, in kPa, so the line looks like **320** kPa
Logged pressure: **500** kPa
